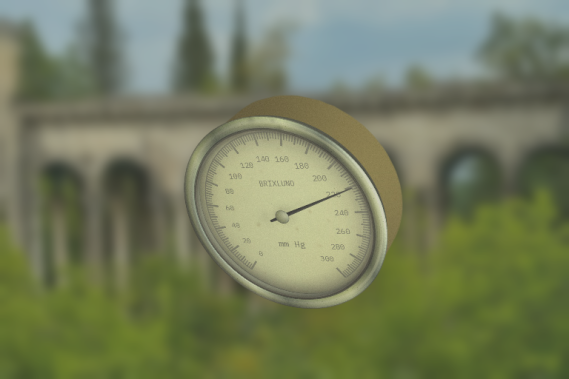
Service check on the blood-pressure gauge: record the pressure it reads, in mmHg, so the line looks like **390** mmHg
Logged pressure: **220** mmHg
